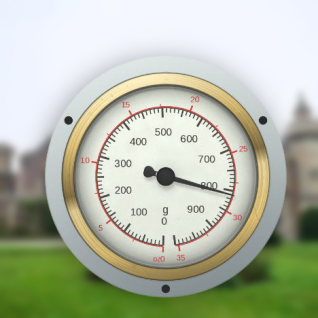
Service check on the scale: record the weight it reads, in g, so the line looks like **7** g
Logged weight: **810** g
